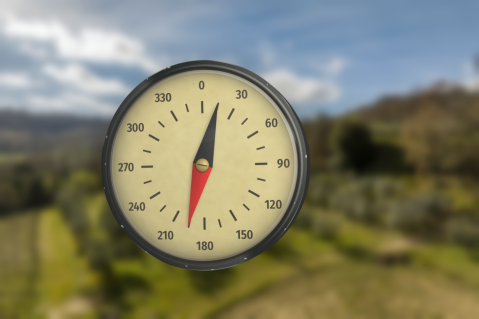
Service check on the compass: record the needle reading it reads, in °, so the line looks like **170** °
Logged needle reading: **195** °
